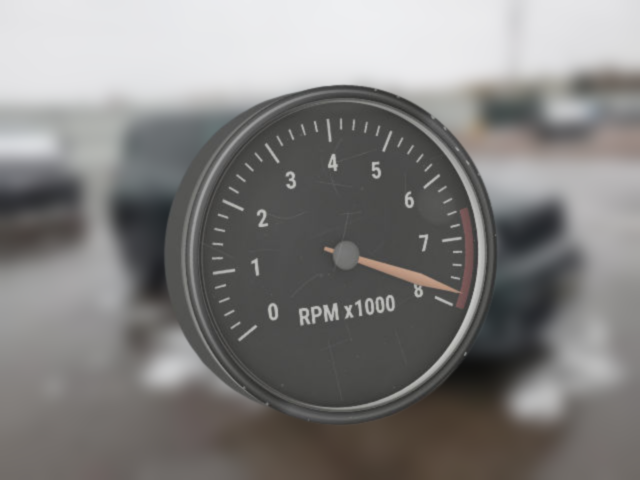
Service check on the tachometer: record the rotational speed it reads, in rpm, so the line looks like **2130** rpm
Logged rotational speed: **7800** rpm
